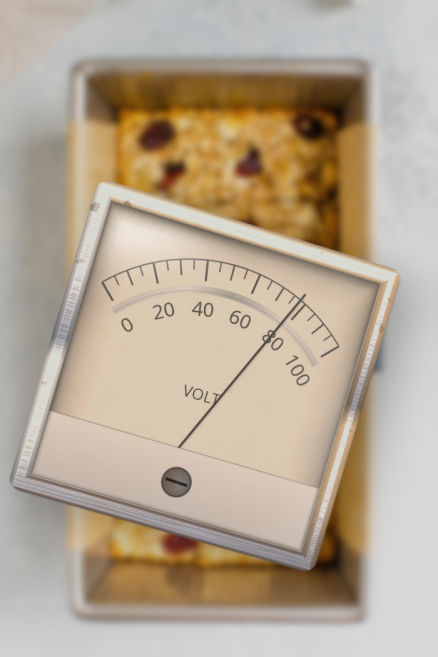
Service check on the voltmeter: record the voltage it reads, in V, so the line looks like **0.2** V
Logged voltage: **77.5** V
